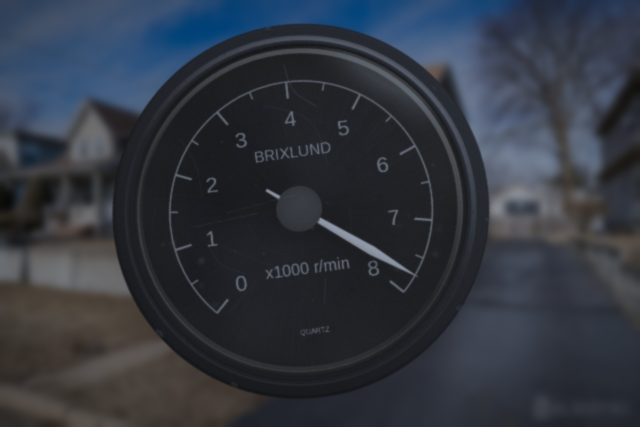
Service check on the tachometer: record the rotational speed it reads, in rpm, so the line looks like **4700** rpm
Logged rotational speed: **7750** rpm
